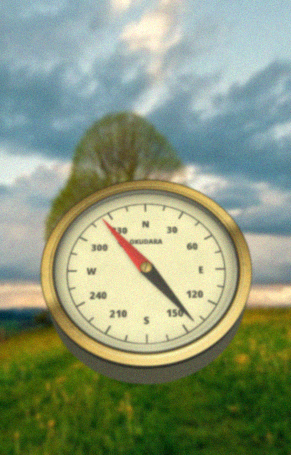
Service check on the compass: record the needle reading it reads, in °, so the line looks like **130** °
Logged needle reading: **322.5** °
